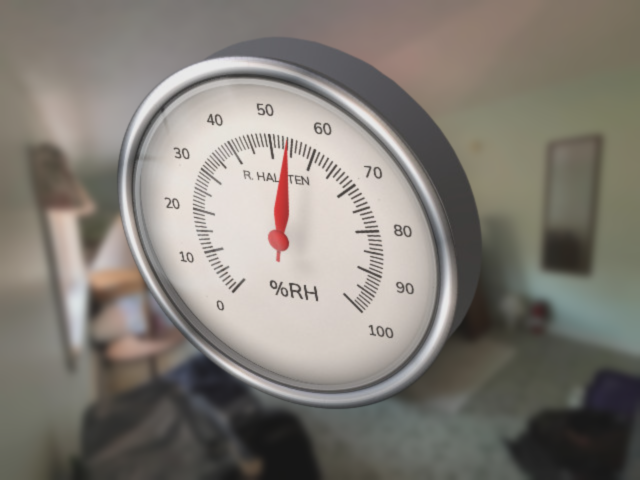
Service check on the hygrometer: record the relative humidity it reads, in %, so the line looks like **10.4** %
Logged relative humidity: **55** %
